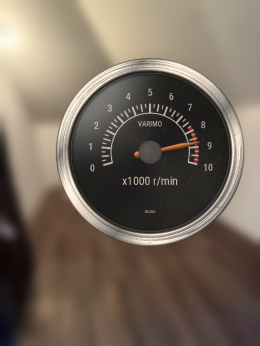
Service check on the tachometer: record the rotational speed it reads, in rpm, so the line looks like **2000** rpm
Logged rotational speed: **8750** rpm
